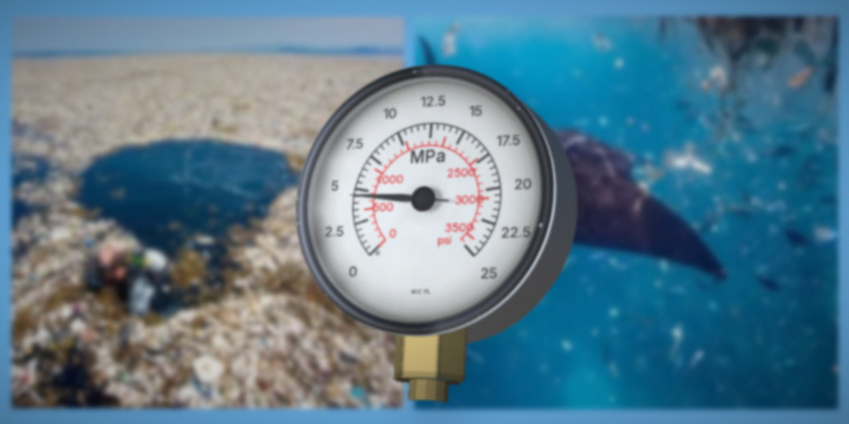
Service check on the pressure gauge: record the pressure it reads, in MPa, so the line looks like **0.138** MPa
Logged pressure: **4.5** MPa
